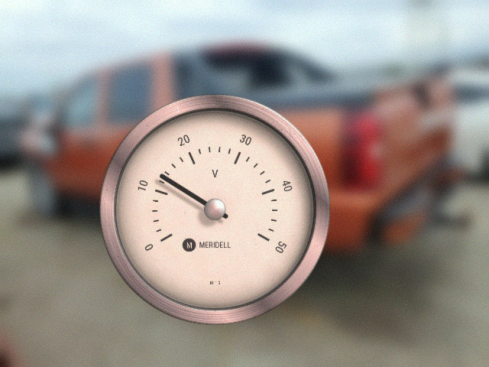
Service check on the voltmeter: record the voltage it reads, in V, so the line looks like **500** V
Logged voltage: **13** V
